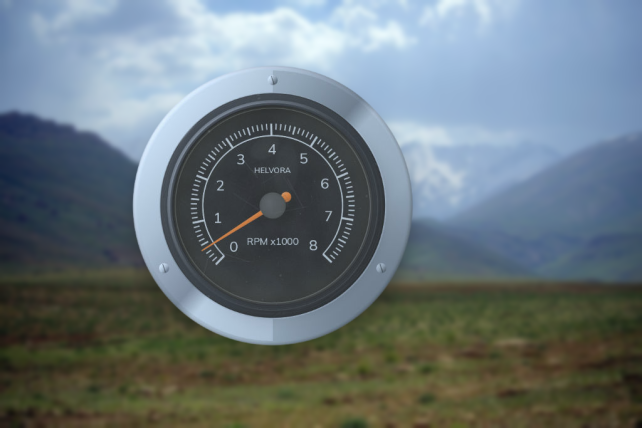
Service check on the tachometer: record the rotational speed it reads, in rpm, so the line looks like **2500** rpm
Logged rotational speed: **400** rpm
